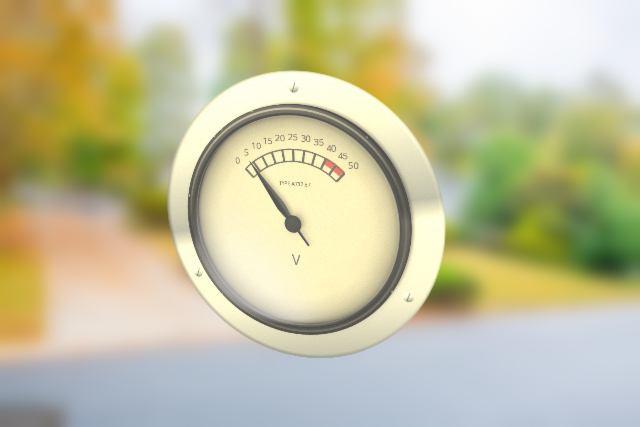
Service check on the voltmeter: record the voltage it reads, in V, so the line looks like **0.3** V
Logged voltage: **5** V
